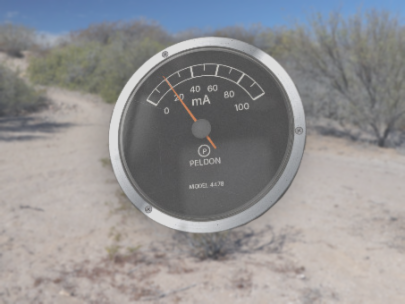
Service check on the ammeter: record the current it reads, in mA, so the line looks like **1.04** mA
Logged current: **20** mA
